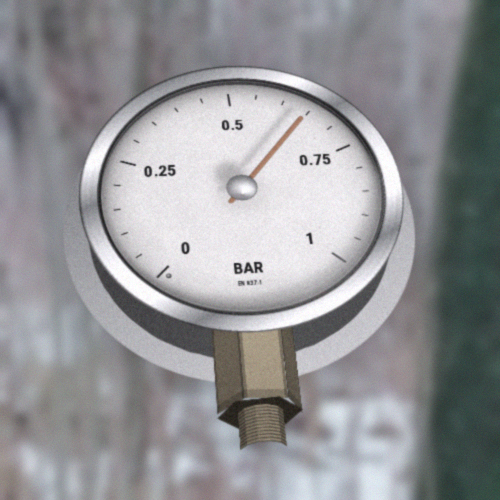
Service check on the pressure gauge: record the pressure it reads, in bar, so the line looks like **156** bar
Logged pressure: **0.65** bar
